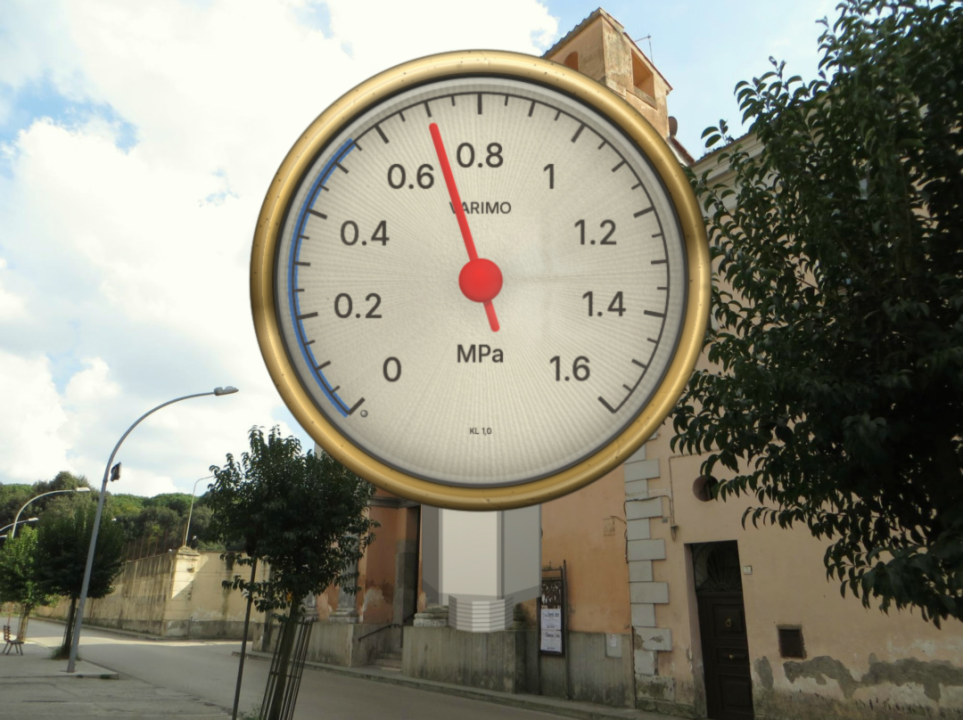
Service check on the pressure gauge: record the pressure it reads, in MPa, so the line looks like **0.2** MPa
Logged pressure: **0.7** MPa
